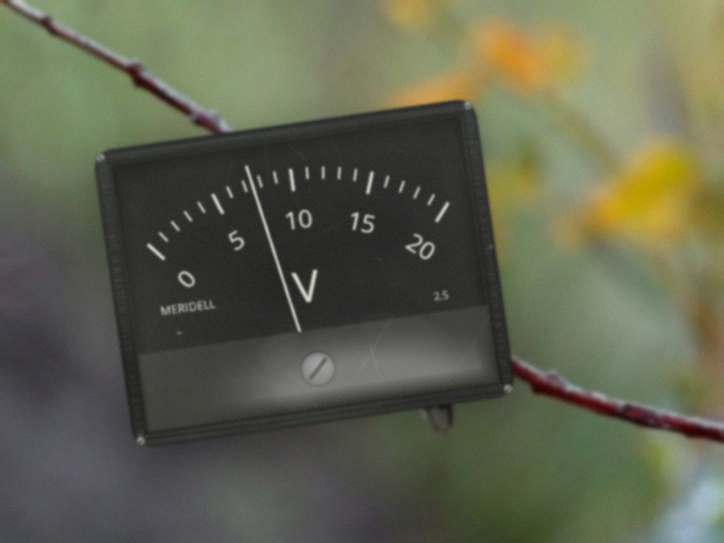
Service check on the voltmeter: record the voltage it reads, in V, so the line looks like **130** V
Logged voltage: **7.5** V
